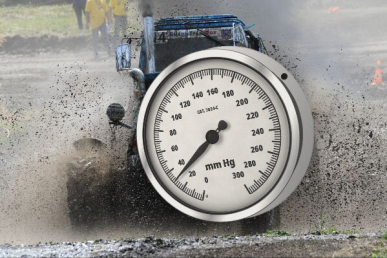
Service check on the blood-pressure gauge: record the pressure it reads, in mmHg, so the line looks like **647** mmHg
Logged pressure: **30** mmHg
